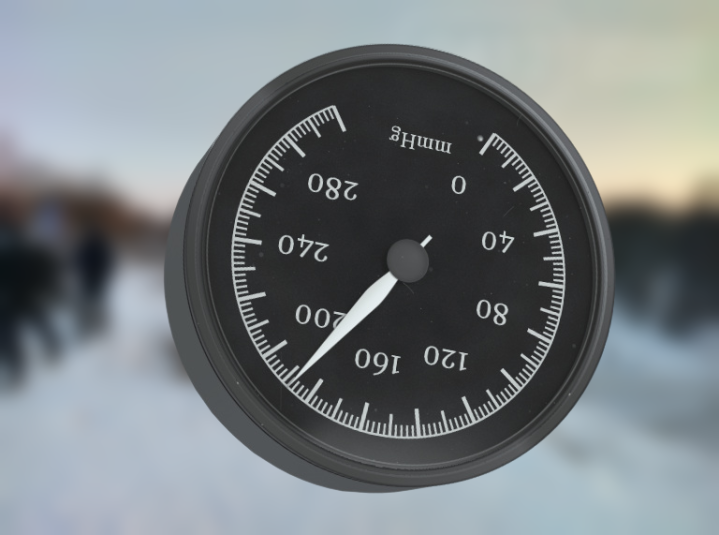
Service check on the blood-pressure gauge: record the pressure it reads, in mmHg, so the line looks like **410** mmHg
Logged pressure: **188** mmHg
